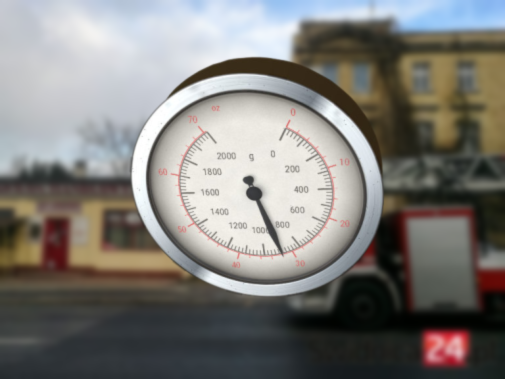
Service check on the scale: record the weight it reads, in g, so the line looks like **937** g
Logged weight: **900** g
